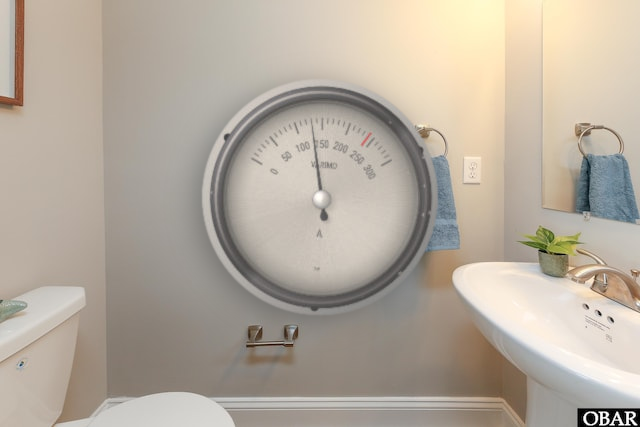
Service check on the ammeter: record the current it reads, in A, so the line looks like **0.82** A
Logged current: **130** A
